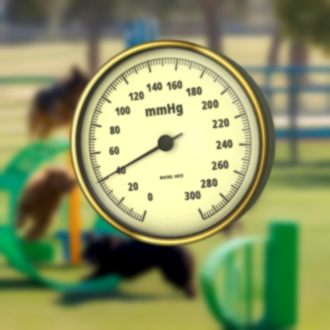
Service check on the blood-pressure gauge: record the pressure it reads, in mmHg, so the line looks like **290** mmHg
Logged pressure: **40** mmHg
